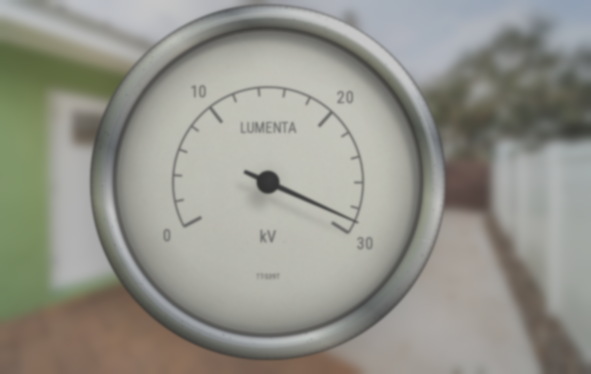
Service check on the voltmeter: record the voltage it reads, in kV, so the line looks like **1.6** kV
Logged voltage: **29** kV
